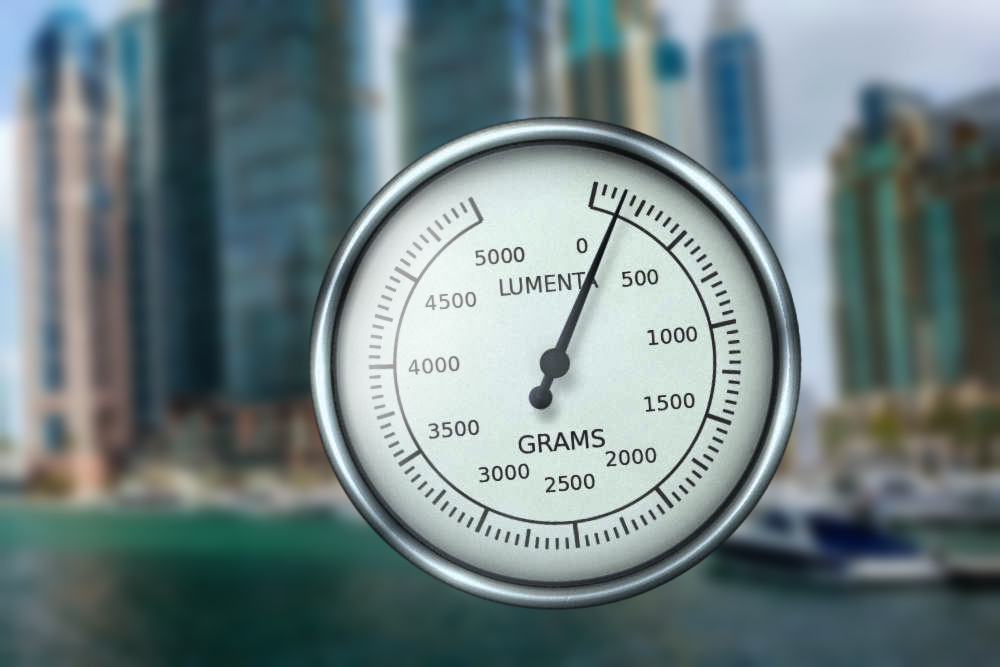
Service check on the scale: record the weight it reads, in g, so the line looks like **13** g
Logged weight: **150** g
